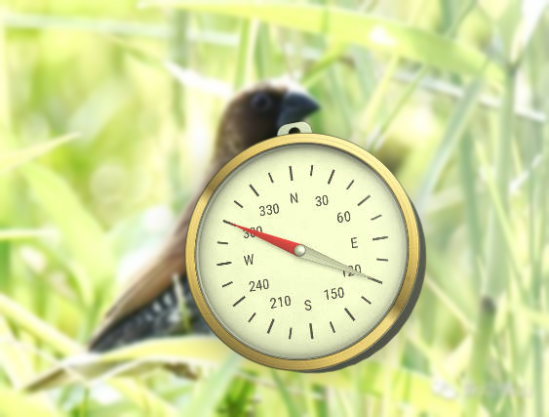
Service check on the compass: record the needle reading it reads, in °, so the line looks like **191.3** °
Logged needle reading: **300** °
